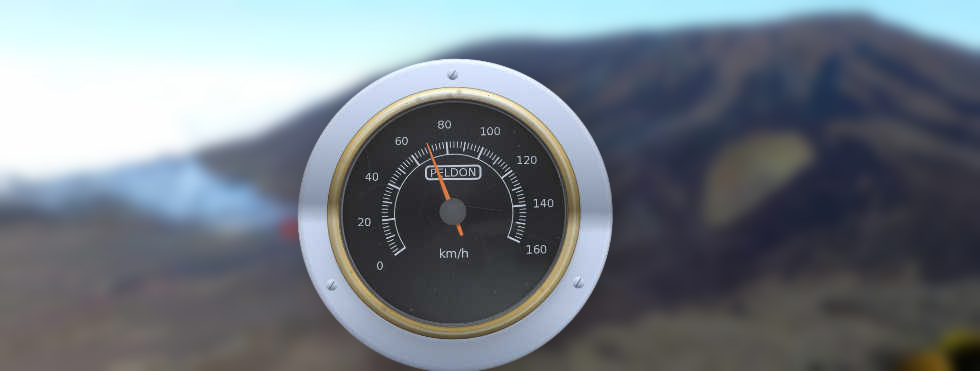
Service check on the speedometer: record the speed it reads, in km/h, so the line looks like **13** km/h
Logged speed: **70** km/h
